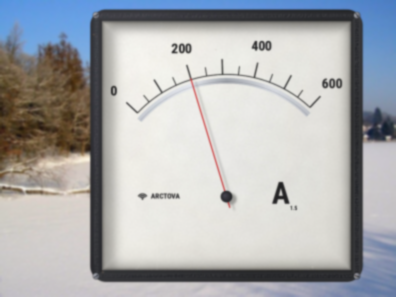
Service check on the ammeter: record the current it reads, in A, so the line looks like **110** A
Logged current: **200** A
